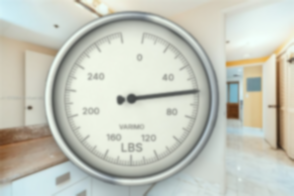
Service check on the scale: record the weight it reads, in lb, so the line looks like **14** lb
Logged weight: **60** lb
